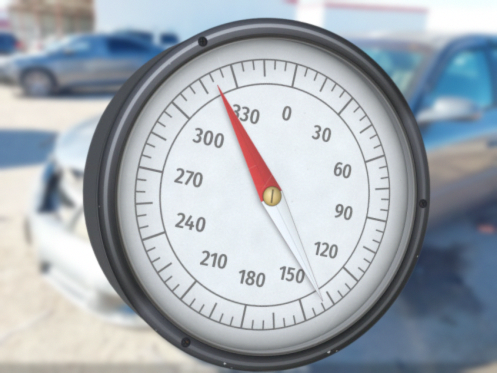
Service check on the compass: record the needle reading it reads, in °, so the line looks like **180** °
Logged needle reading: **320** °
